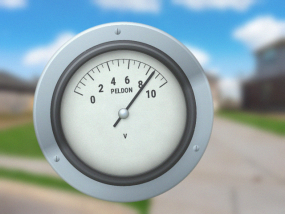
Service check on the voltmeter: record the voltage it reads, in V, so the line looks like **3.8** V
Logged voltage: **8.5** V
